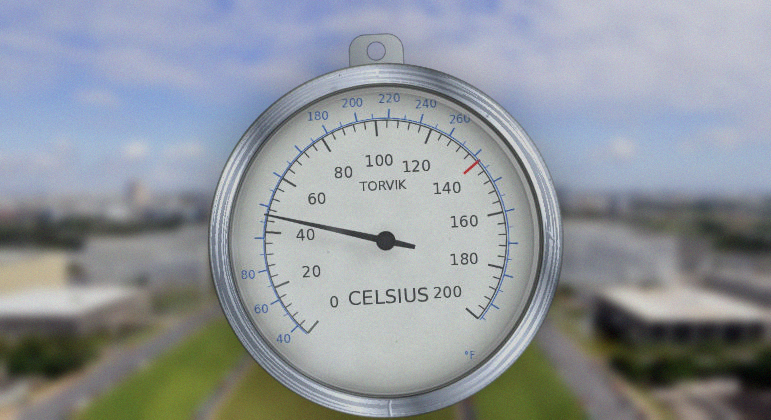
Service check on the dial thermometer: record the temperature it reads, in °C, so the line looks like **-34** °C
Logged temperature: **46** °C
